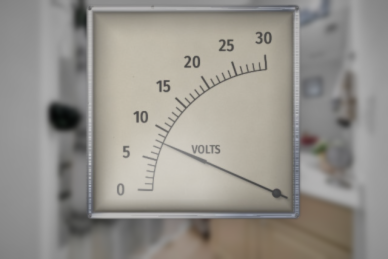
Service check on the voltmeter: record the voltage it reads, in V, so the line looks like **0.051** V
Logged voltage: **8** V
